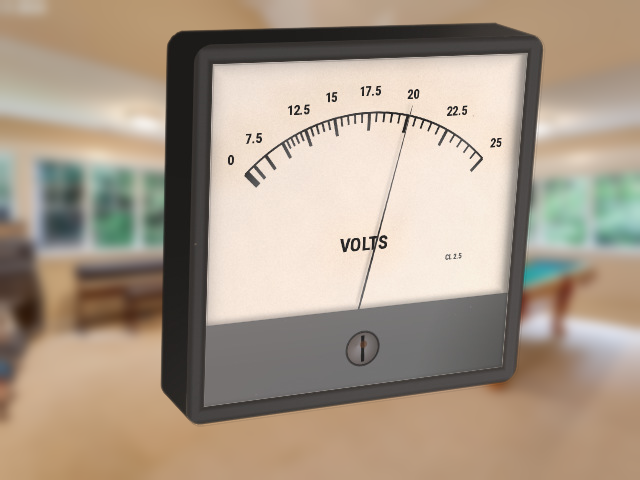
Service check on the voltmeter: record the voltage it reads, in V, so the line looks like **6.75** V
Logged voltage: **20** V
